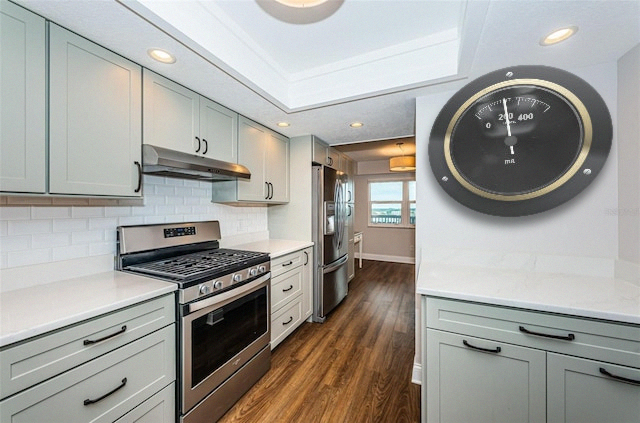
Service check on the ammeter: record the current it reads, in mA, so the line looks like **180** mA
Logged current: **200** mA
